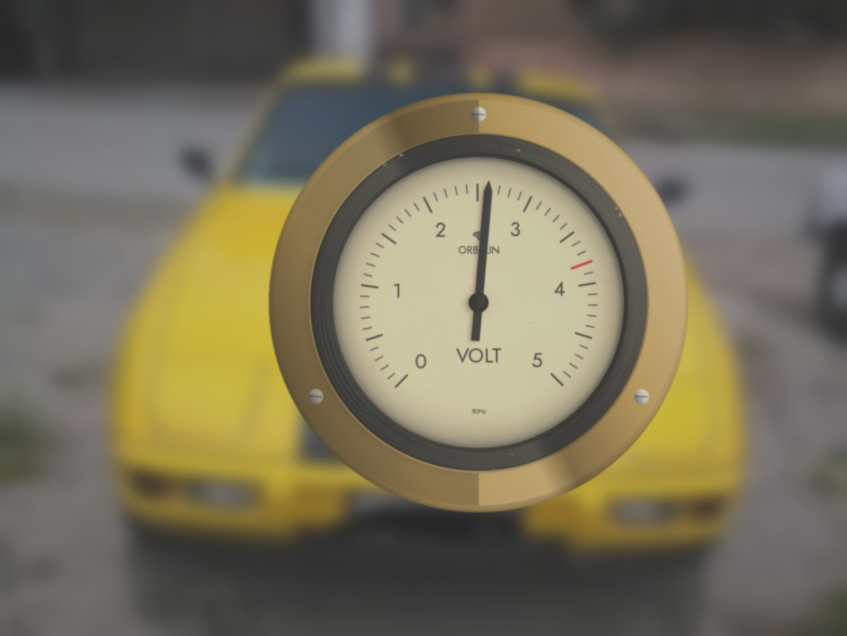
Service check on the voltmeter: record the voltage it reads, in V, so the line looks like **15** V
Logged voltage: **2.6** V
